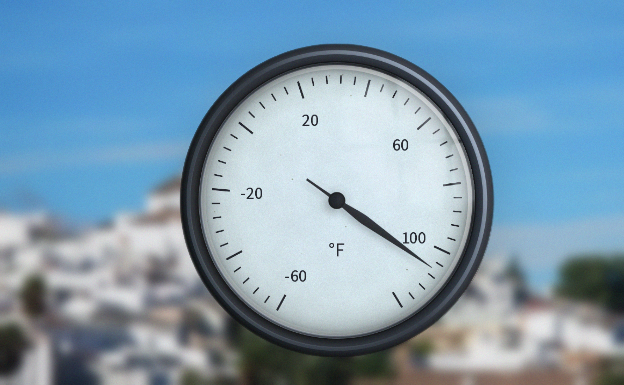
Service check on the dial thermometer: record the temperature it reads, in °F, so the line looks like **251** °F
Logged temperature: **106** °F
